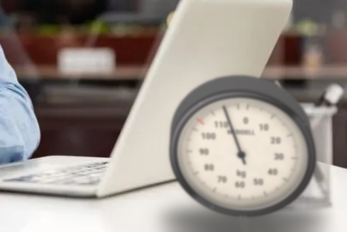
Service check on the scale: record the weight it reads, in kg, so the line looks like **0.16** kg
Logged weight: **115** kg
